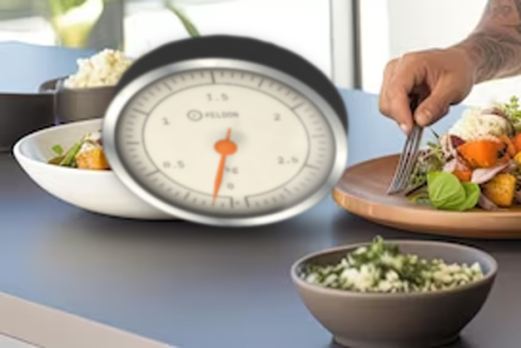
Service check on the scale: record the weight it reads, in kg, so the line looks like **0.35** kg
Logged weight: **0.1** kg
